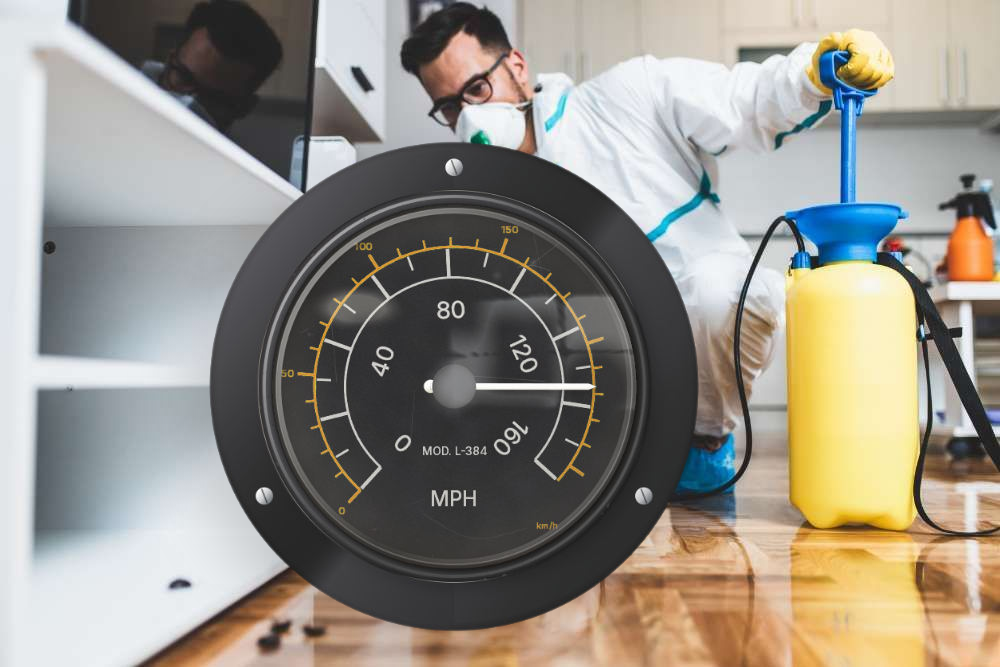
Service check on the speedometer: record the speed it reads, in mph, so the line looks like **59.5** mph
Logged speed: **135** mph
